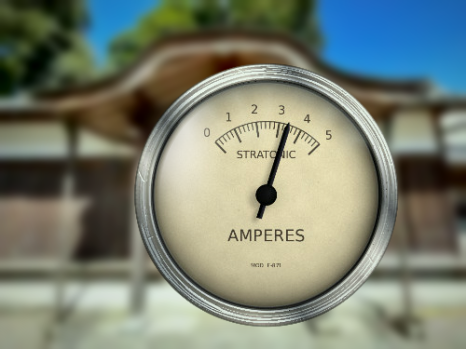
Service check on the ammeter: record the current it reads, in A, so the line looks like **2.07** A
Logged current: **3.4** A
